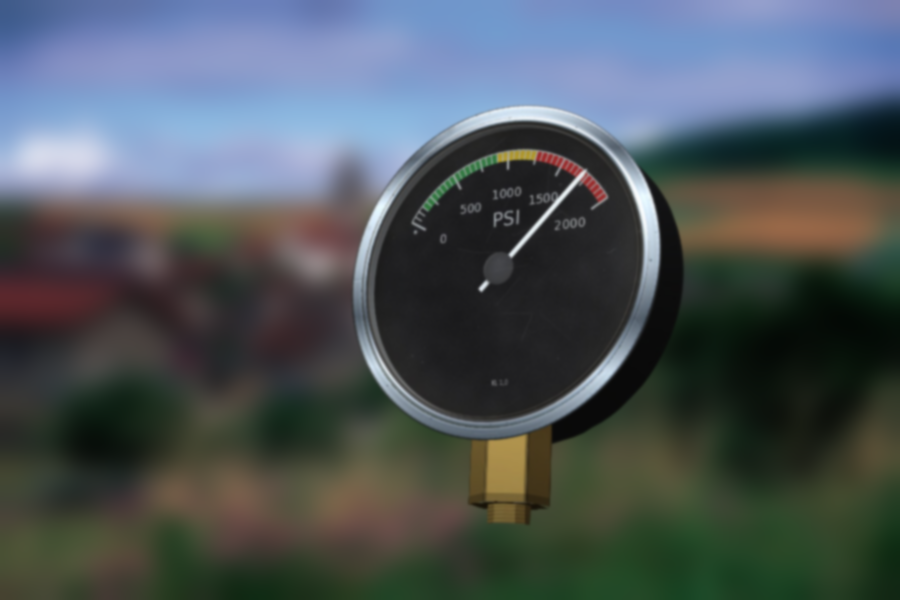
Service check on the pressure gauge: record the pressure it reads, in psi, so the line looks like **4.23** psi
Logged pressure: **1750** psi
